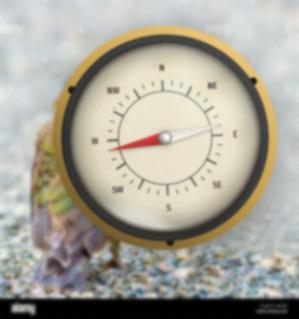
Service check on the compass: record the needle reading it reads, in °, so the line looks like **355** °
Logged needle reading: **260** °
